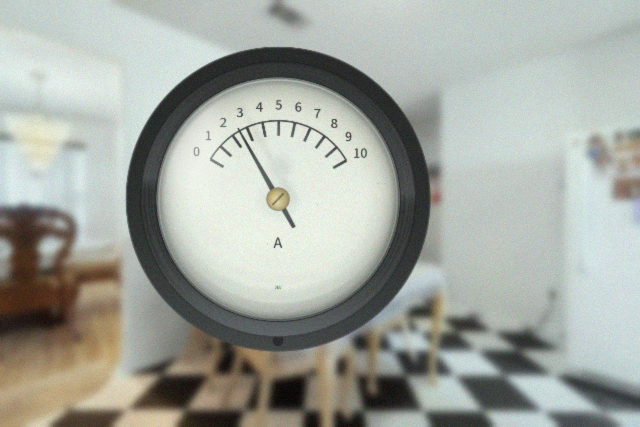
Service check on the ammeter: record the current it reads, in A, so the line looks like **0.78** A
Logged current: **2.5** A
